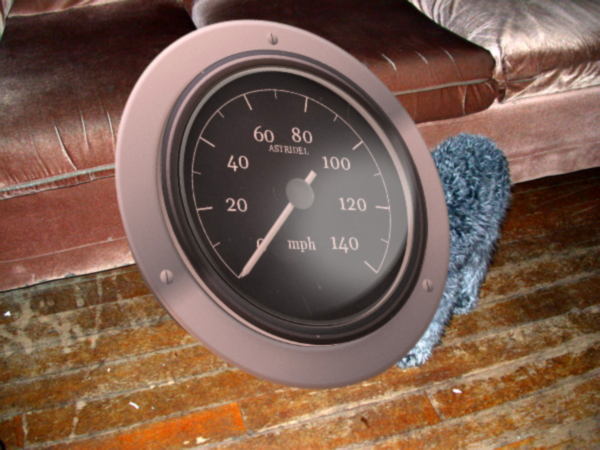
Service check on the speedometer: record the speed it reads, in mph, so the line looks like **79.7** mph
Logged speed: **0** mph
